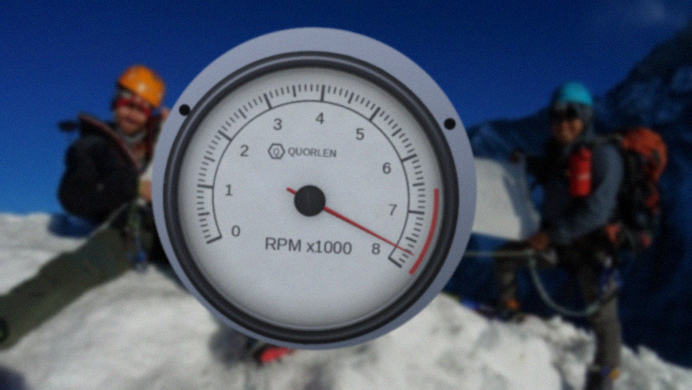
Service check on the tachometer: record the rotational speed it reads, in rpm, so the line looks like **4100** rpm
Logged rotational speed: **7700** rpm
